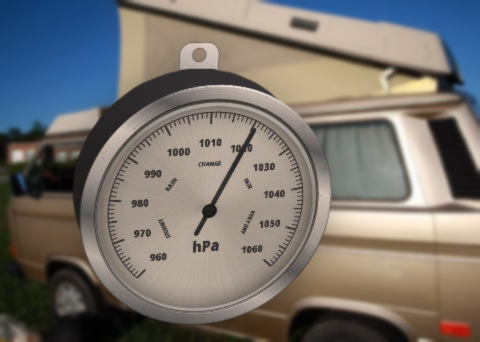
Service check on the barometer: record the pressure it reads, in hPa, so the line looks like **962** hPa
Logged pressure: **1020** hPa
